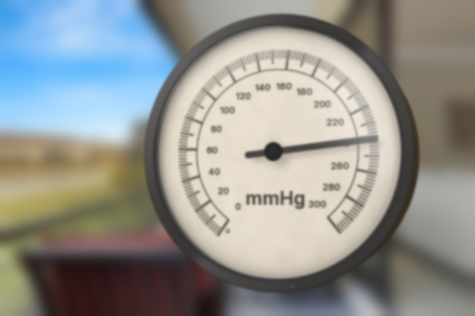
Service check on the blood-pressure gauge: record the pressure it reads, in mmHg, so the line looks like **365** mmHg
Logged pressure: **240** mmHg
